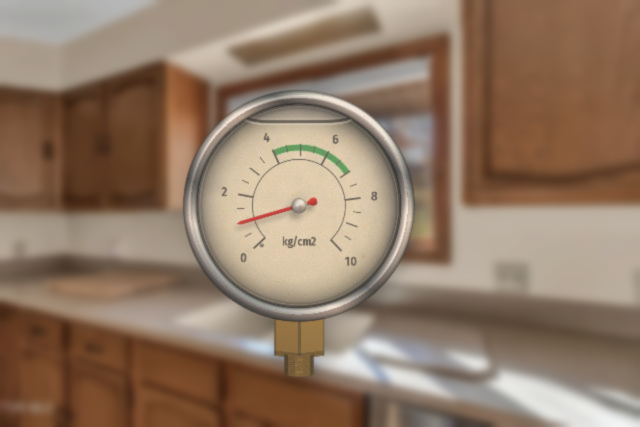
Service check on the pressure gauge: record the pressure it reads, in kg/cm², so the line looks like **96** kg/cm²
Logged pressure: **1** kg/cm²
